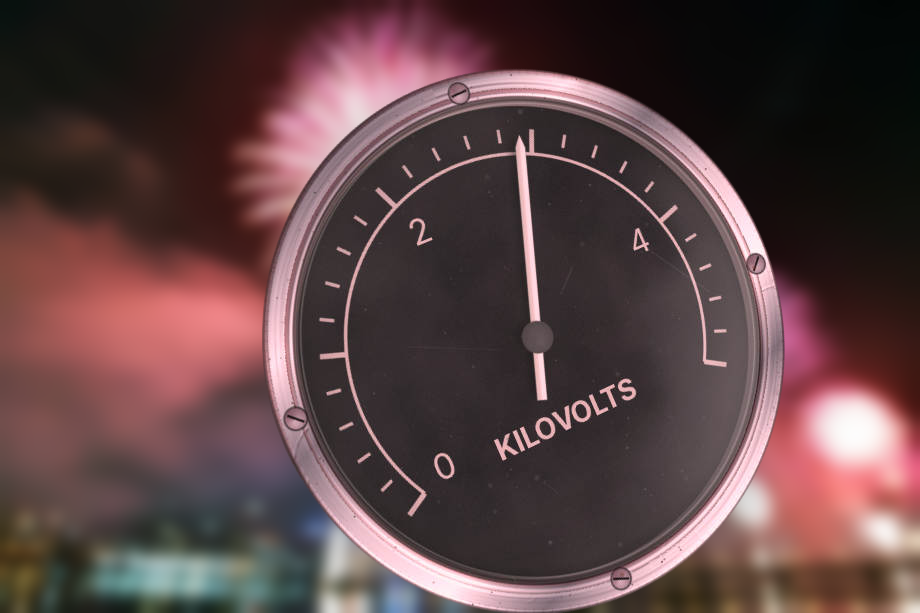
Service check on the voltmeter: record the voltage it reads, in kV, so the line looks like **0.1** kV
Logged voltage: **2.9** kV
